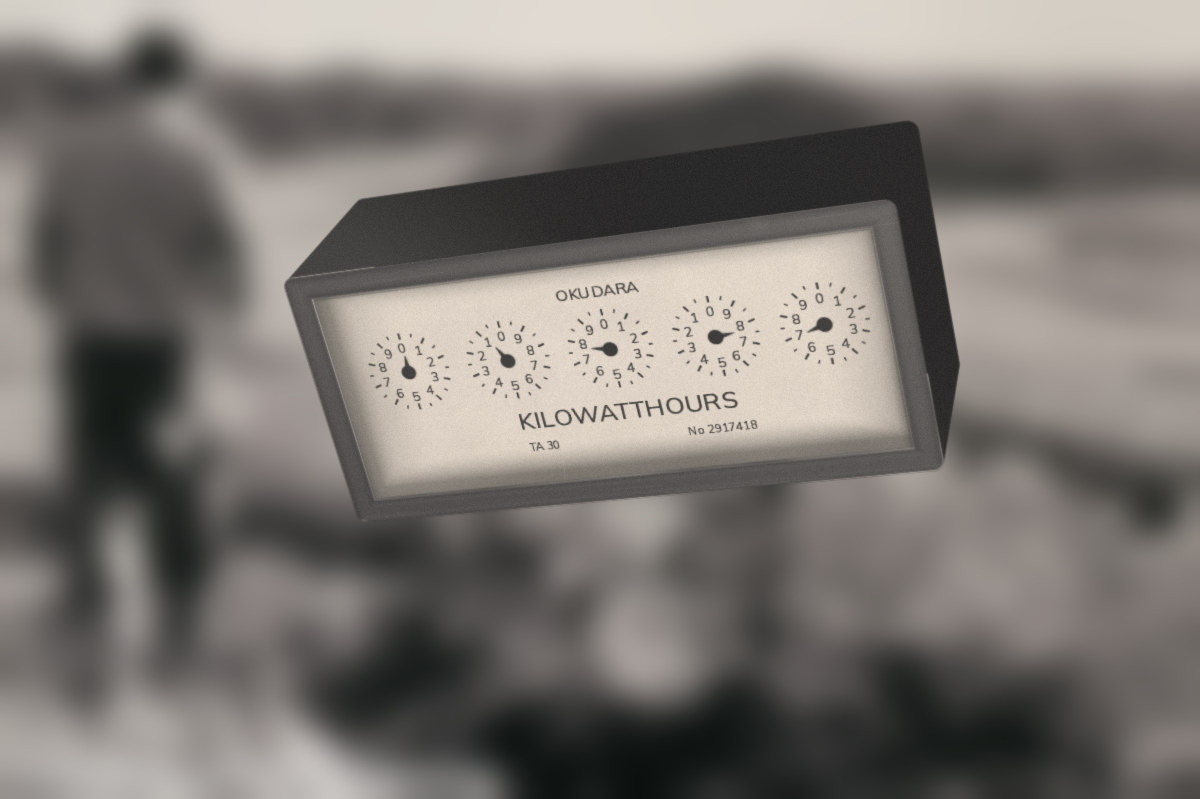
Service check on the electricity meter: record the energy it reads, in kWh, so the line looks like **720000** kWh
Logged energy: **777** kWh
